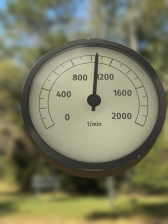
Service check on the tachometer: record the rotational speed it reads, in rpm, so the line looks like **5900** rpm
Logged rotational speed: **1050** rpm
